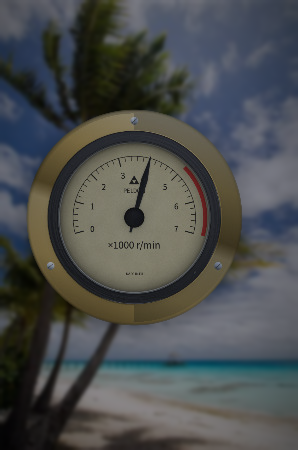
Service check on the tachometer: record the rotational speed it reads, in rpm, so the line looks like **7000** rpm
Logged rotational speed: **4000** rpm
